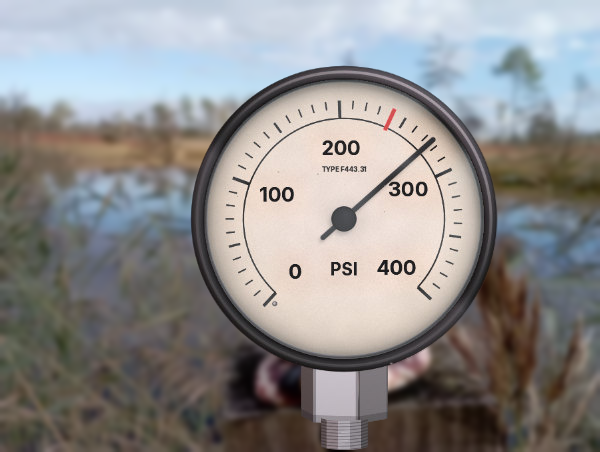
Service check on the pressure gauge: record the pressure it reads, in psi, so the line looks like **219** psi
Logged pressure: **275** psi
